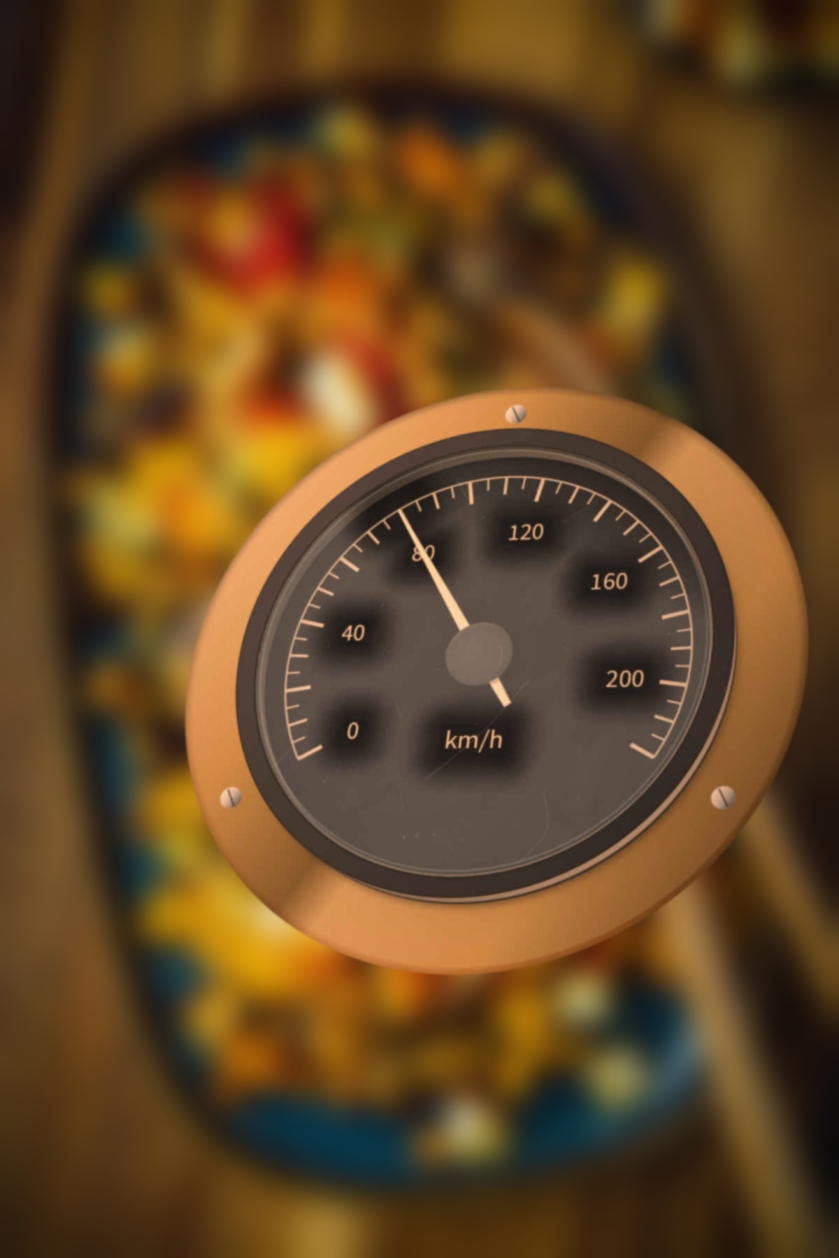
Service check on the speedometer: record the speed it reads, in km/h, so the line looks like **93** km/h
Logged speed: **80** km/h
